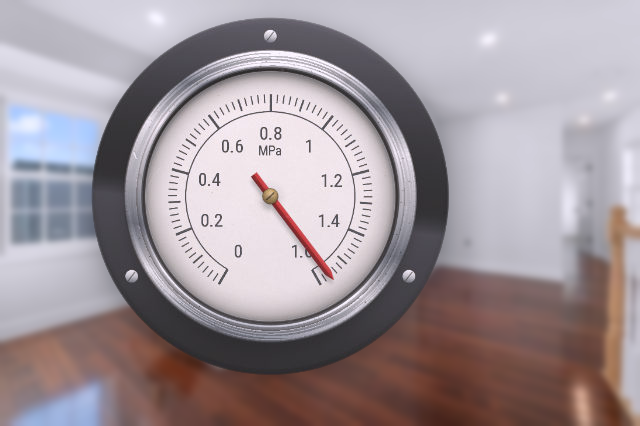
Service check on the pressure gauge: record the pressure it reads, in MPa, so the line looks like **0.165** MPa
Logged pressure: **1.56** MPa
